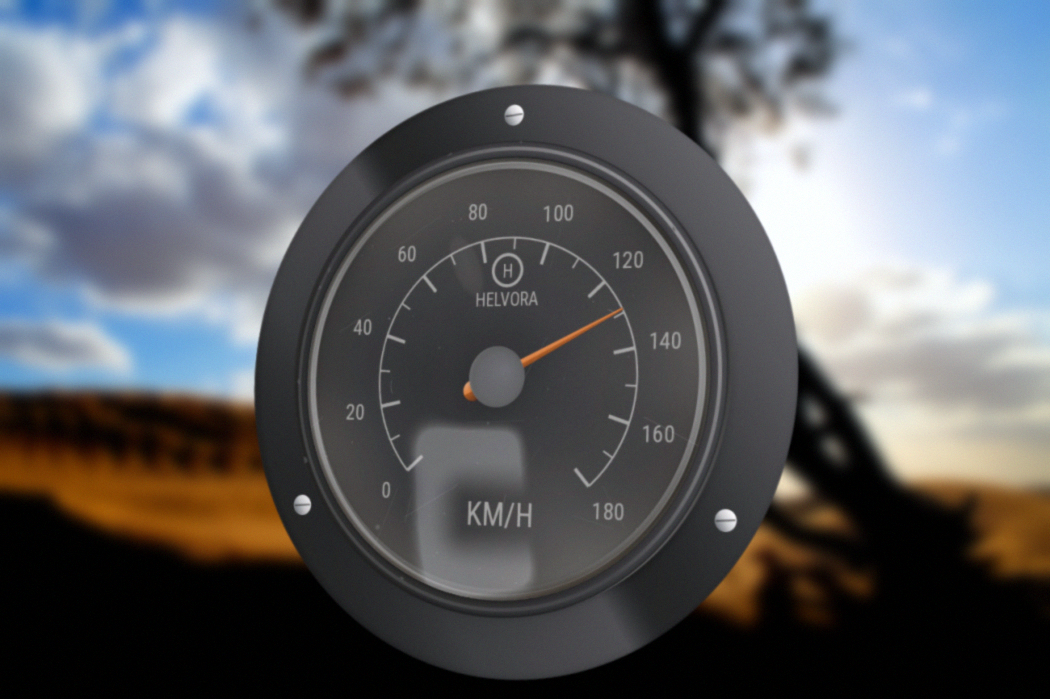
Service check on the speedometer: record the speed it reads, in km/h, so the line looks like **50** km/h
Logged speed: **130** km/h
